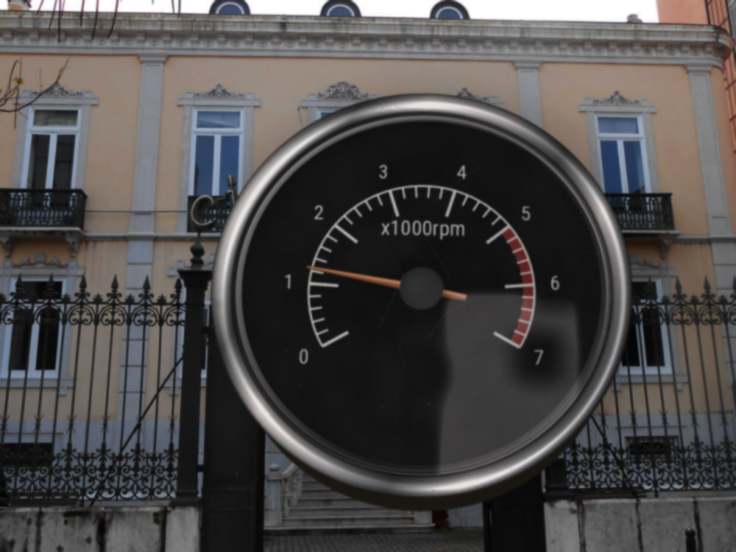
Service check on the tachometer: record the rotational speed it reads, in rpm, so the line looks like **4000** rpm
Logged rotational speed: **1200** rpm
